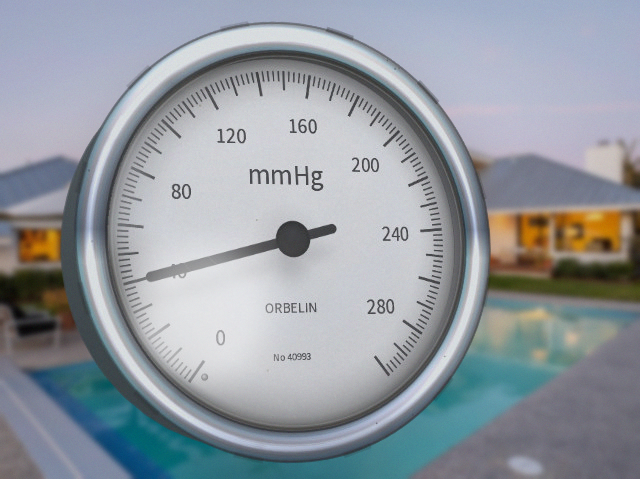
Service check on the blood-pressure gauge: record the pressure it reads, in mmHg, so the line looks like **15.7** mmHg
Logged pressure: **40** mmHg
